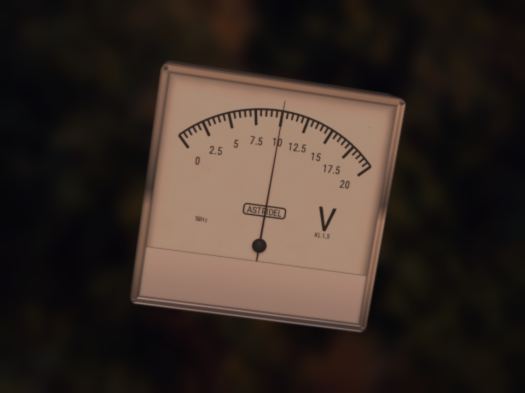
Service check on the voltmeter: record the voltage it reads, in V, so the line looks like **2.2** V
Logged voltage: **10** V
